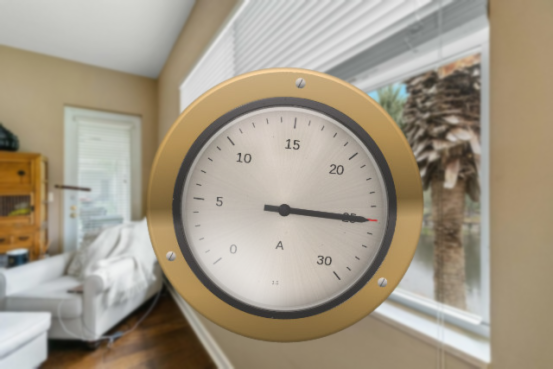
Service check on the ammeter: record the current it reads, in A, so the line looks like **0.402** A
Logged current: **25** A
